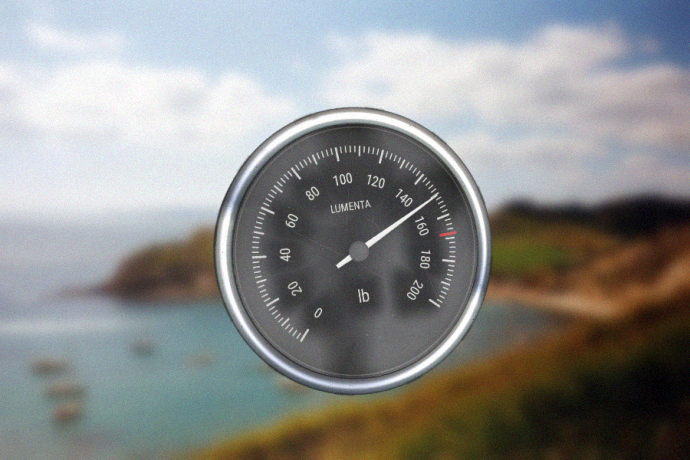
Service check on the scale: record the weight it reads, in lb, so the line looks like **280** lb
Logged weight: **150** lb
